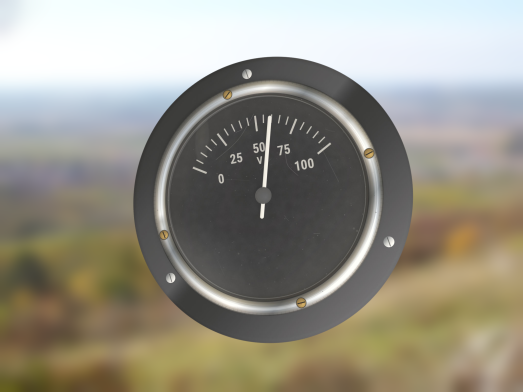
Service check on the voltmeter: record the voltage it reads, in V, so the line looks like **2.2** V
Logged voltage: **60** V
